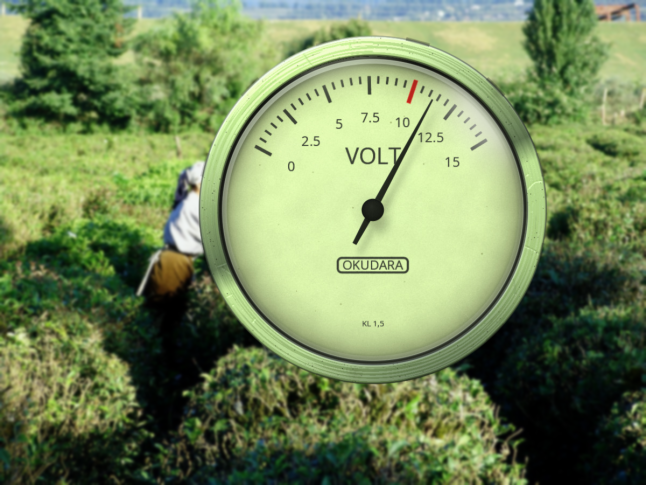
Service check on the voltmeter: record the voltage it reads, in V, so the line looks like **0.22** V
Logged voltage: **11.25** V
